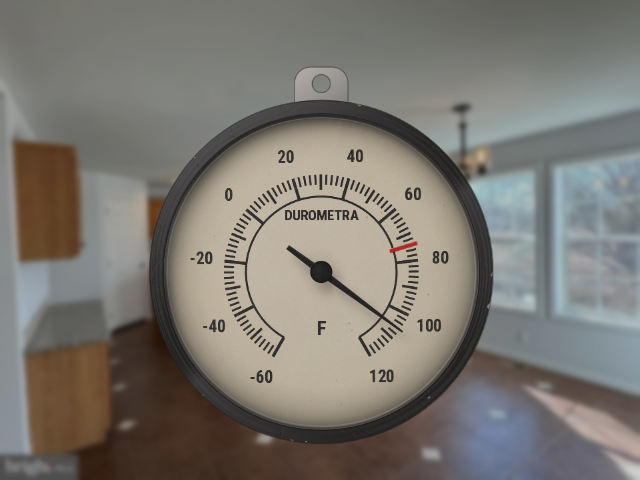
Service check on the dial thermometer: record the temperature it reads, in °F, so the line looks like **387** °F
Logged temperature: **106** °F
